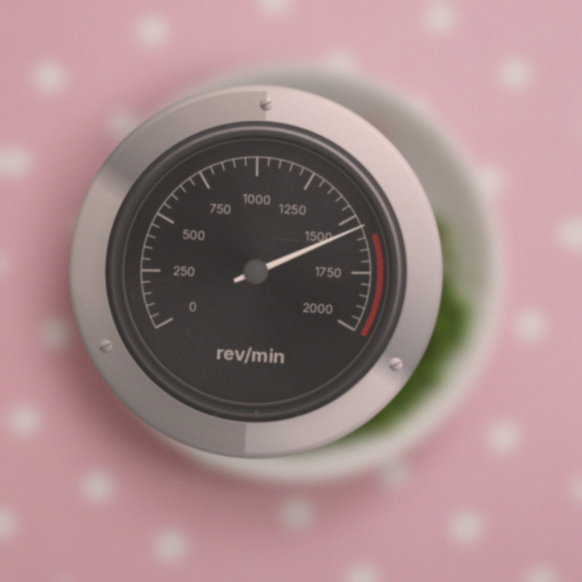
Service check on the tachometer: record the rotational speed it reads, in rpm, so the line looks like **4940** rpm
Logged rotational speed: **1550** rpm
